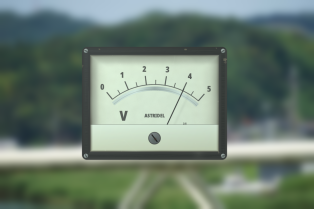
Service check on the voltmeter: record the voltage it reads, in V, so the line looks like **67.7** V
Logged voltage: **4** V
